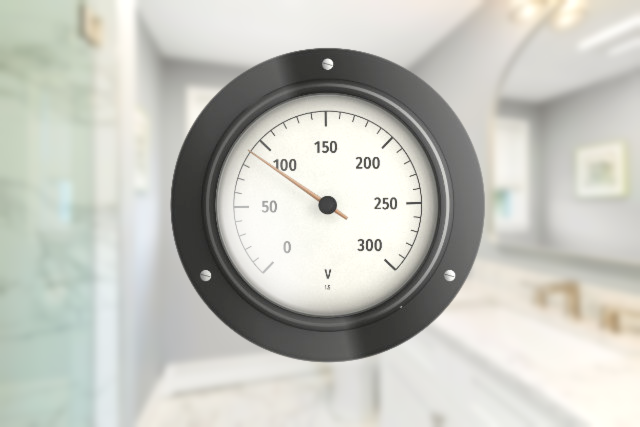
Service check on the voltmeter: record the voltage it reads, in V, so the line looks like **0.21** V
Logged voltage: **90** V
